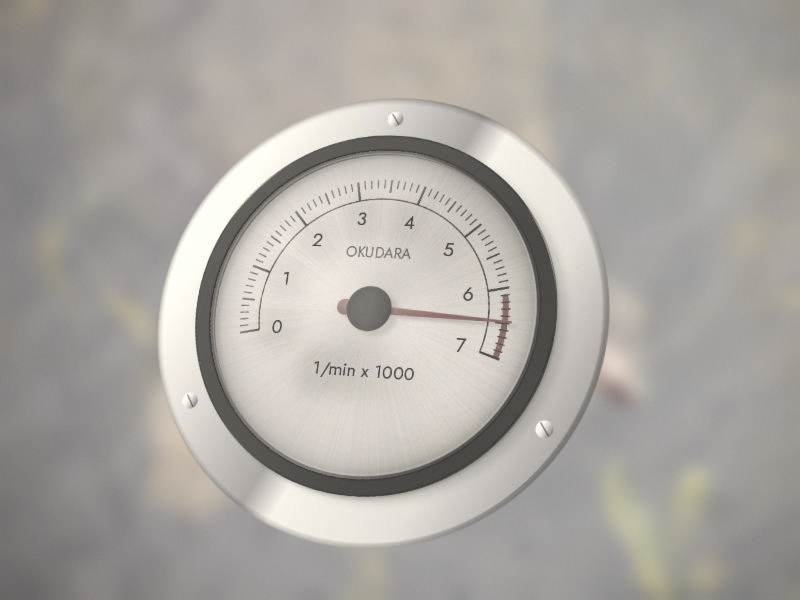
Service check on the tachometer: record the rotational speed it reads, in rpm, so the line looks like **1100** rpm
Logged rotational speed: **6500** rpm
